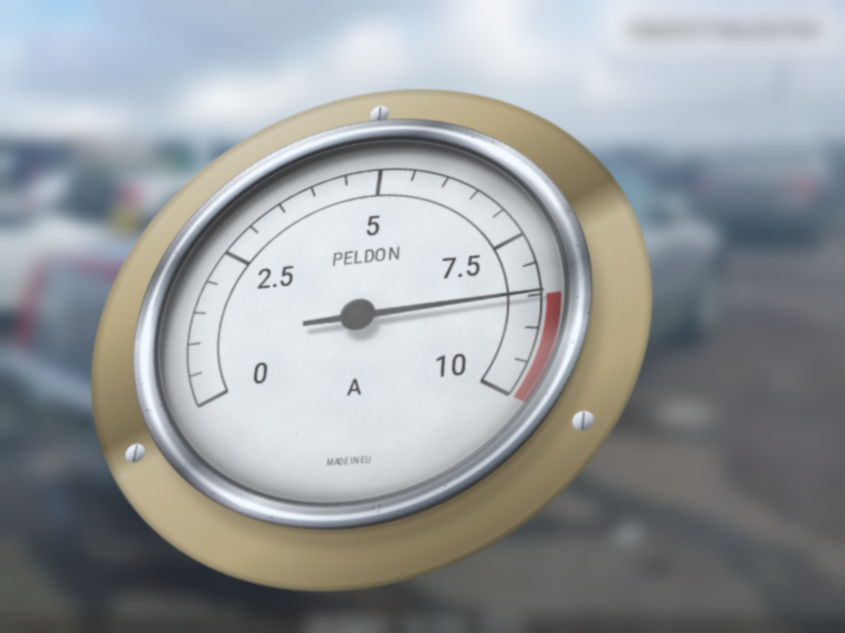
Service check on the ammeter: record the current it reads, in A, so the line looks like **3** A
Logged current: **8.5** A
